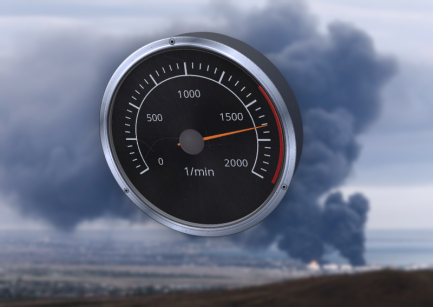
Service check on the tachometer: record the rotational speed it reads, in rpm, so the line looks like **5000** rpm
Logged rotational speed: **1650** rpm
